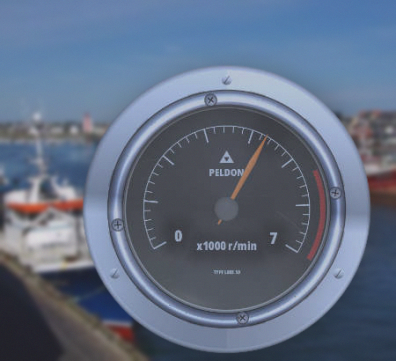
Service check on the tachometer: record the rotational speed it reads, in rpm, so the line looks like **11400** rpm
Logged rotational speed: **4300** rpm
